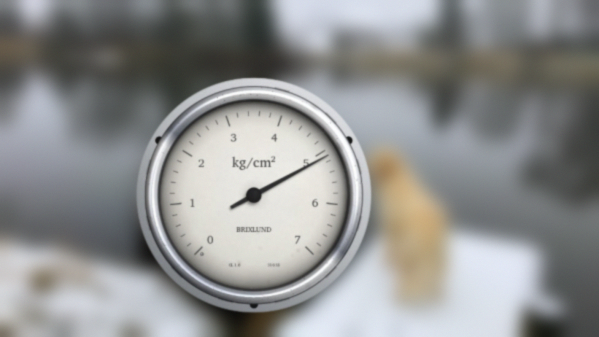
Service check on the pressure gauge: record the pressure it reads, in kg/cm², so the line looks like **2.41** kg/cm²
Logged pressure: **5.1** kg/cm²
